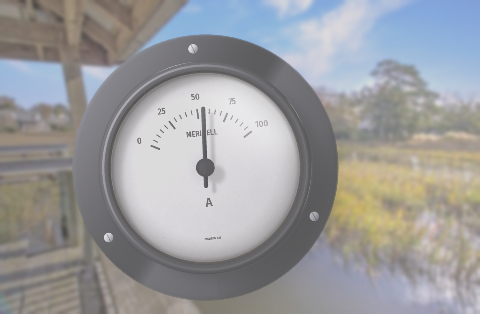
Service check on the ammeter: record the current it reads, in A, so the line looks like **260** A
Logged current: **55** A
